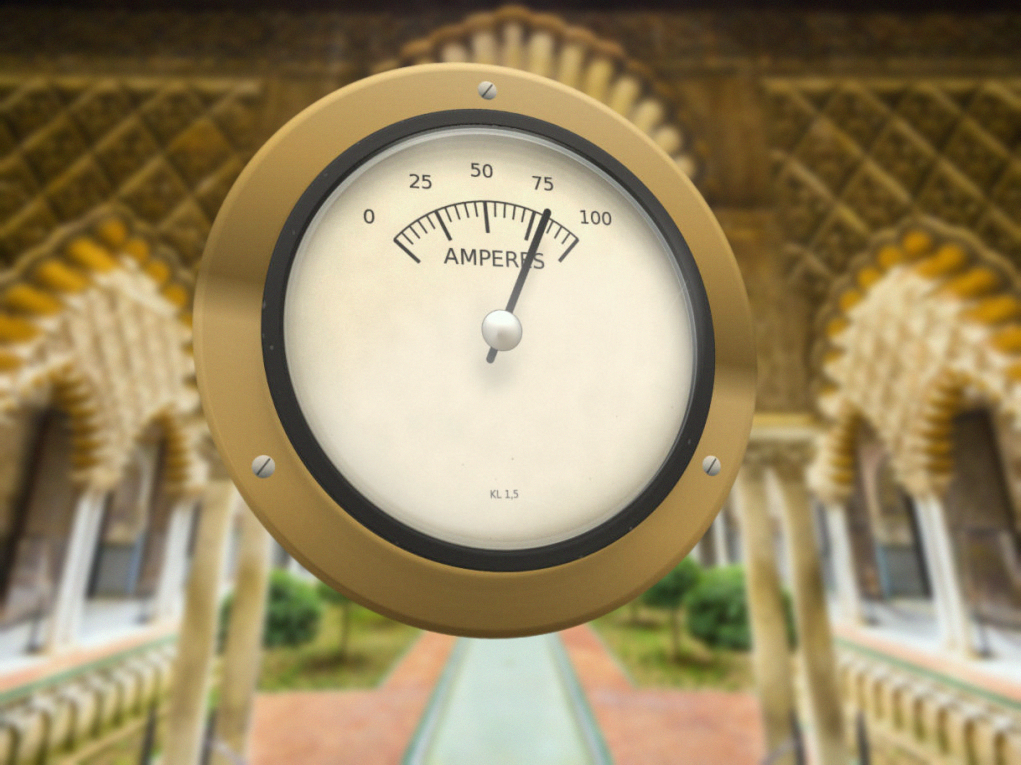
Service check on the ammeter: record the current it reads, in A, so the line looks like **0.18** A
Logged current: **80** A
